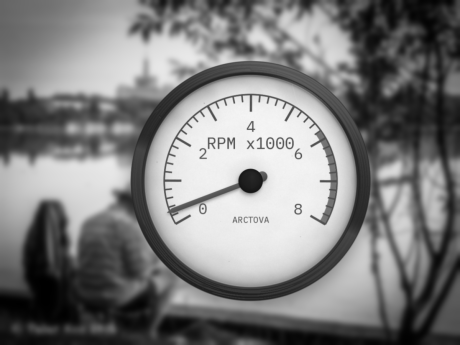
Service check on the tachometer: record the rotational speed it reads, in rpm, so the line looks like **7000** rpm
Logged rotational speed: **300** rpm
